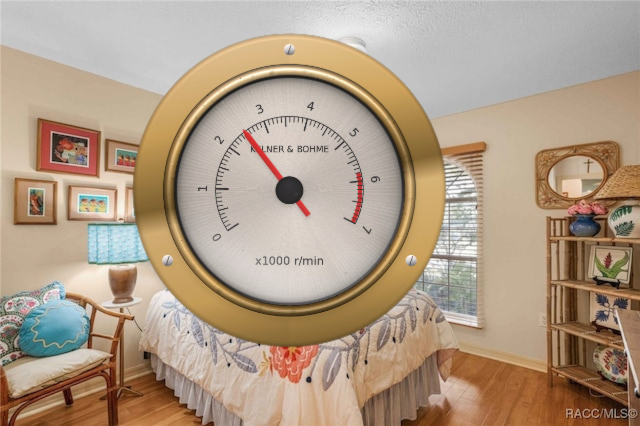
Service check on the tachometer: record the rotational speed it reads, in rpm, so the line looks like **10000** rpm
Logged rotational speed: **2500** rpm
